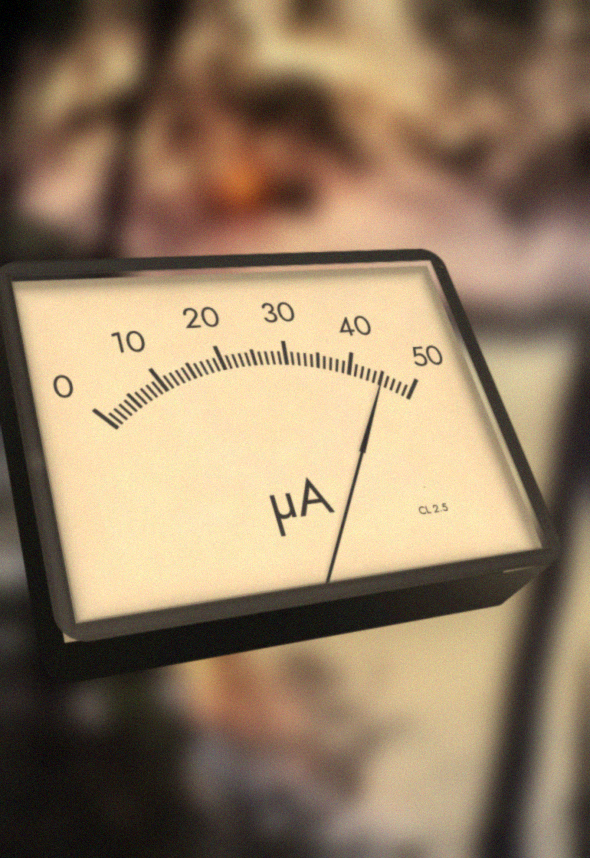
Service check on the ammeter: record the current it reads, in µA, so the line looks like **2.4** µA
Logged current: **45** µA
